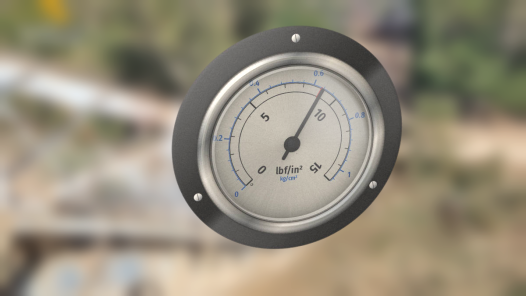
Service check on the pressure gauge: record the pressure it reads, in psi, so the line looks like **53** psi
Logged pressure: **9** psi
